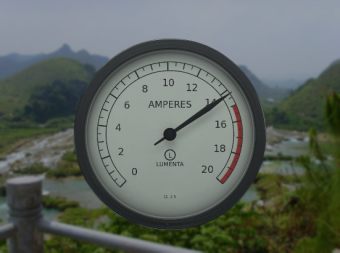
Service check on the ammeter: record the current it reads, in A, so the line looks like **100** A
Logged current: **14.25** A
